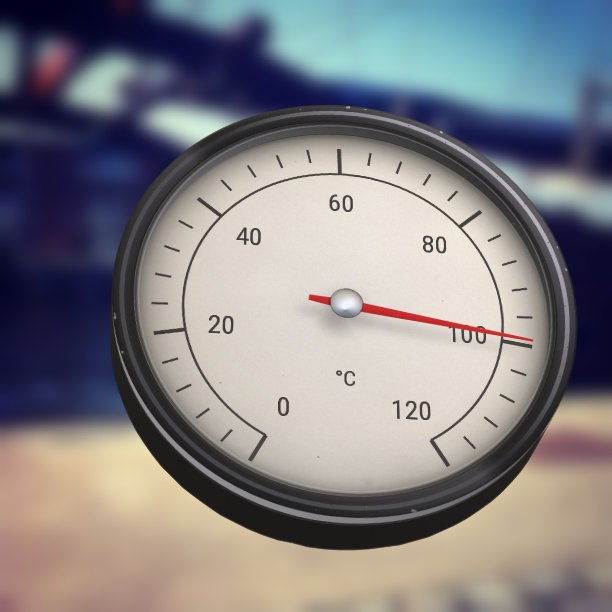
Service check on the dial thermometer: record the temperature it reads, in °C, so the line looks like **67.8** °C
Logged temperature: **100** °C
